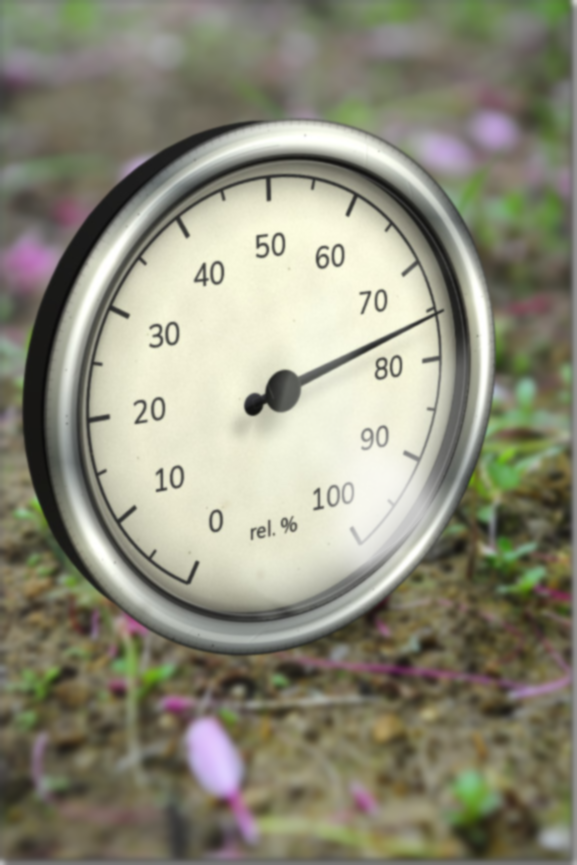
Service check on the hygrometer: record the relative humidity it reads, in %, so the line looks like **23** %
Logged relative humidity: **75** %
